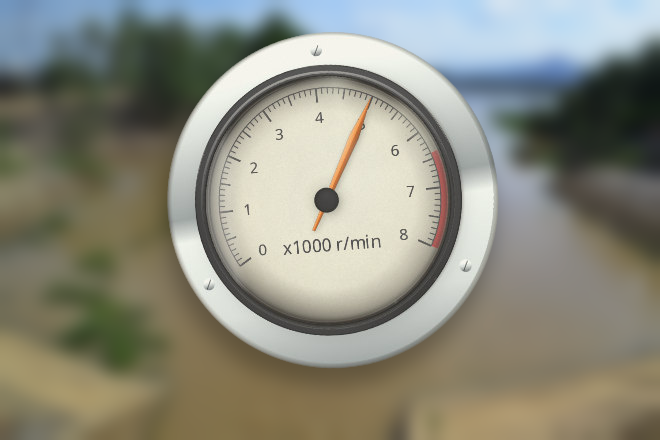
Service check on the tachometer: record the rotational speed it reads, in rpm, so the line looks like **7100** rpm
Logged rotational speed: **5000** rpm
